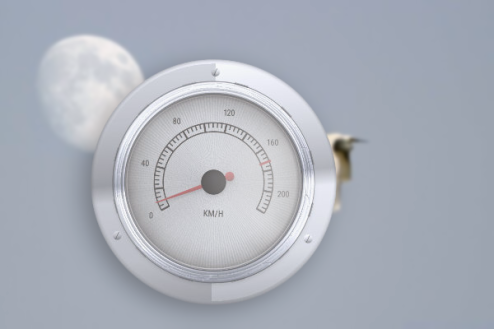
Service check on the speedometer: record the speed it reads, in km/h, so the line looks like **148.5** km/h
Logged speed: **8** km/h
